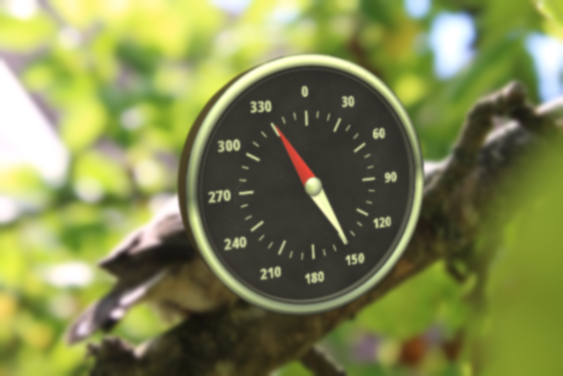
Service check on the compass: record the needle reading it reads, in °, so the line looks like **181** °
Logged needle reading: **330** °
